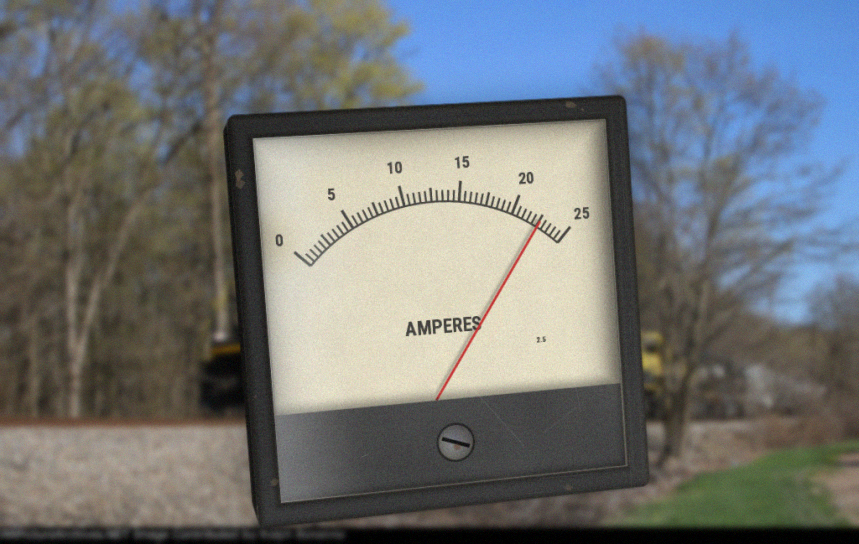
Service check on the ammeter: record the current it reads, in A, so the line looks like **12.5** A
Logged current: **22.5** A
